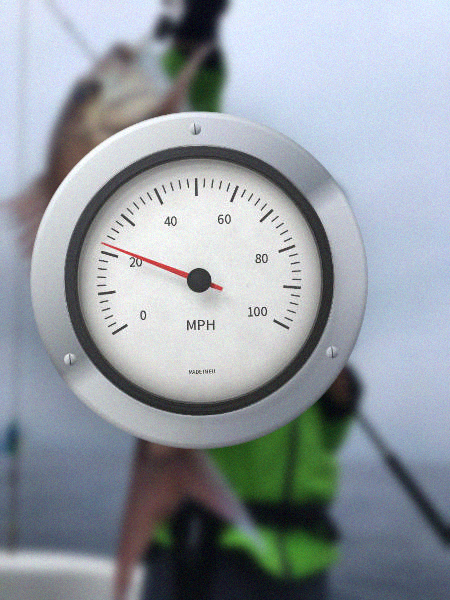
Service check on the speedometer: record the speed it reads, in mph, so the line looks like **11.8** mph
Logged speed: **22** mph
